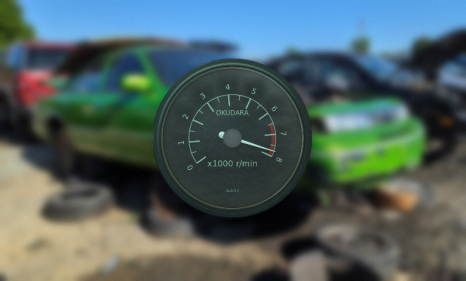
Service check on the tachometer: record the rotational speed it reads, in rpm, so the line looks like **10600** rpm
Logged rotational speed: **7750** rpm
